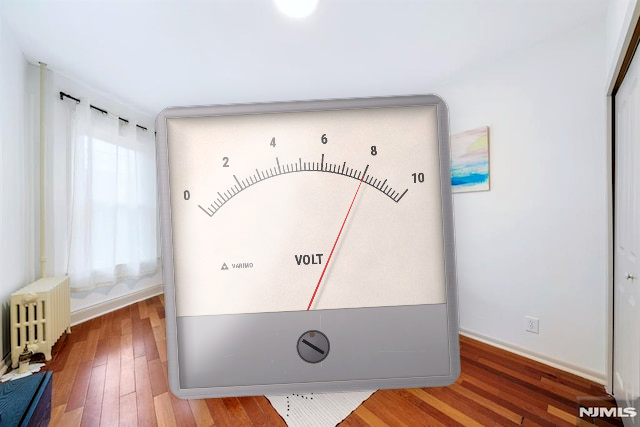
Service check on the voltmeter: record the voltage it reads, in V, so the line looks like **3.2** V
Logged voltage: **8** V
